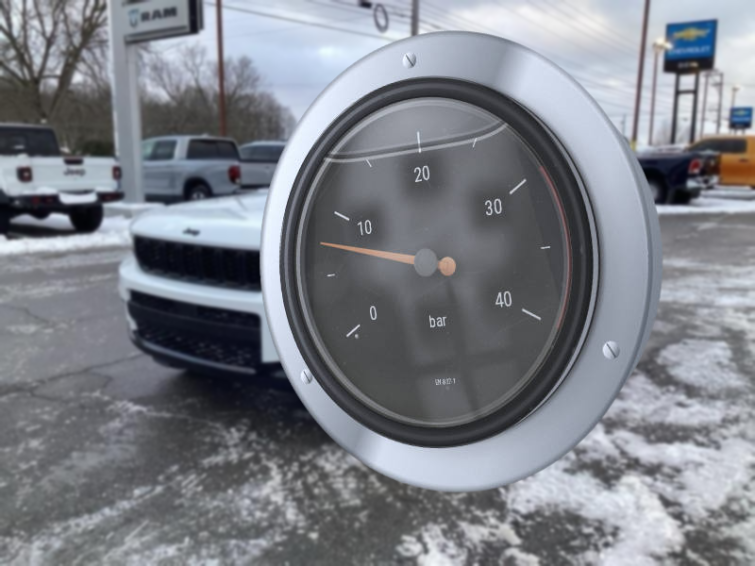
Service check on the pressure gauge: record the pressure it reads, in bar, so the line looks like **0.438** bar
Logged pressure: **7.5** bar
